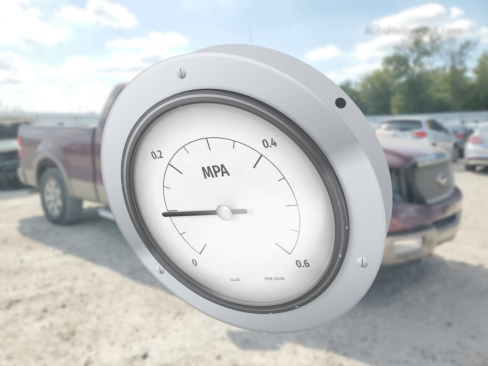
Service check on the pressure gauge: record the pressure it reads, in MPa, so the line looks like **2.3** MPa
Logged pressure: **0.1** MPa
